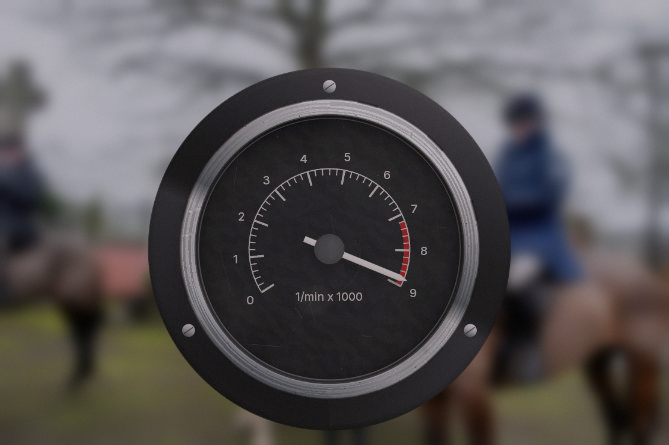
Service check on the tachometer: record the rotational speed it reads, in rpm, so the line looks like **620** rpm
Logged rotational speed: **8800** rpm
